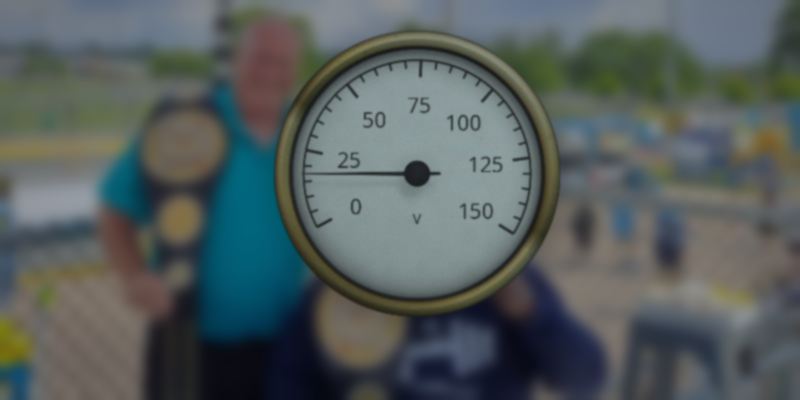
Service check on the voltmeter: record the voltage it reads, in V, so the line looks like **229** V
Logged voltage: **17.5** V
